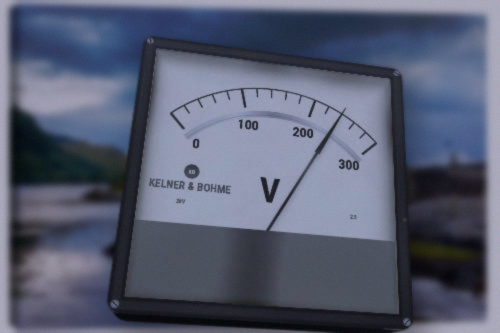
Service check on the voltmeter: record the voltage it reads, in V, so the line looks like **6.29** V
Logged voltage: **240** V
